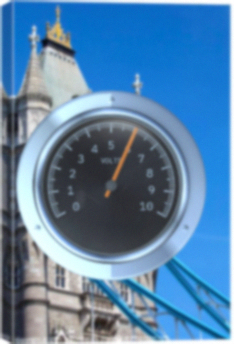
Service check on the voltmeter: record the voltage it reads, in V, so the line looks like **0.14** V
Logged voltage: **6** V
